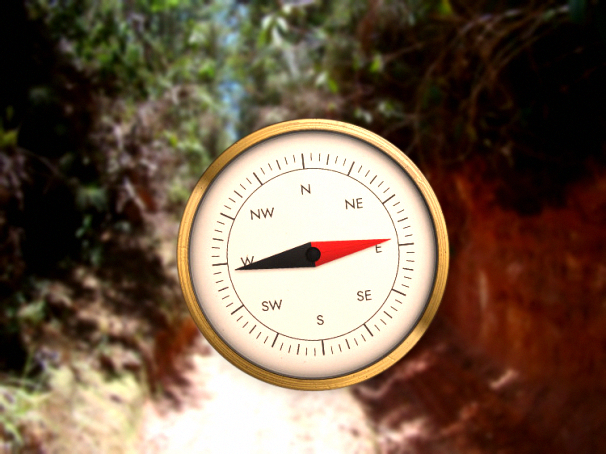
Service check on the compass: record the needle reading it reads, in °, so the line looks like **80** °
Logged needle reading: **85** °
